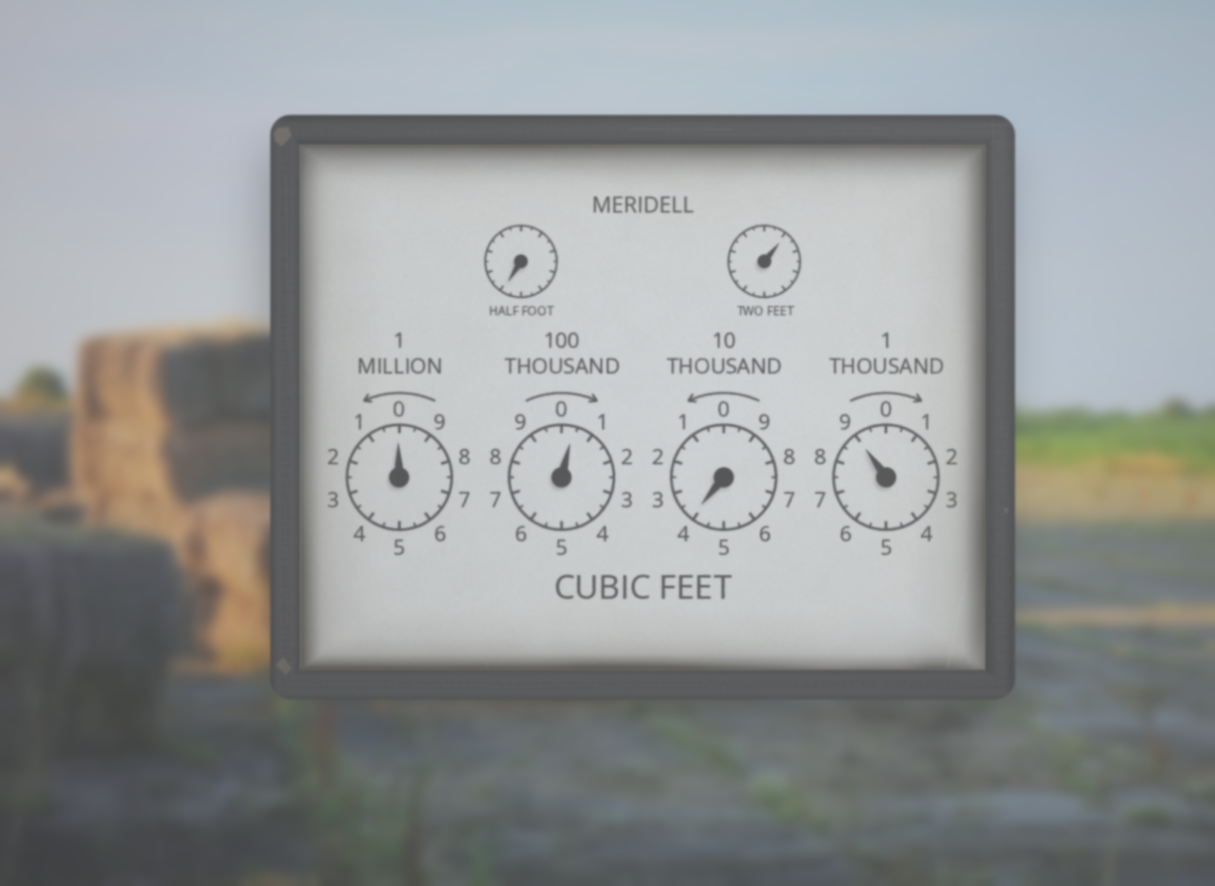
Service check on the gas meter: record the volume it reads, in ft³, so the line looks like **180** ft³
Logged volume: **3900** ft³
